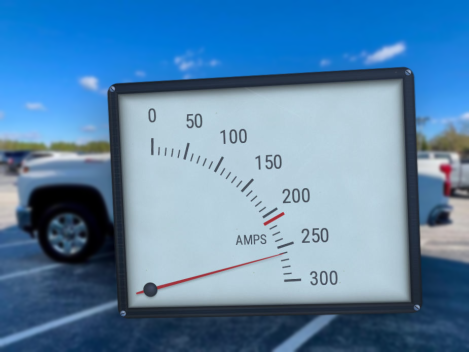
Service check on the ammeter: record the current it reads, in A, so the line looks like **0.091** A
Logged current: **260** A
